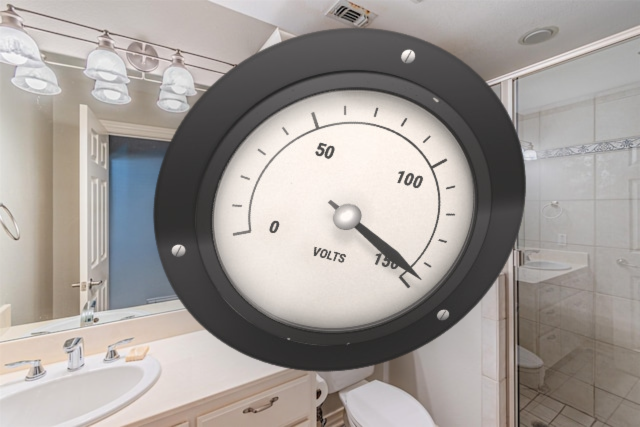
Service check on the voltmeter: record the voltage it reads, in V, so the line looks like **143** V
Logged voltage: **145** V
